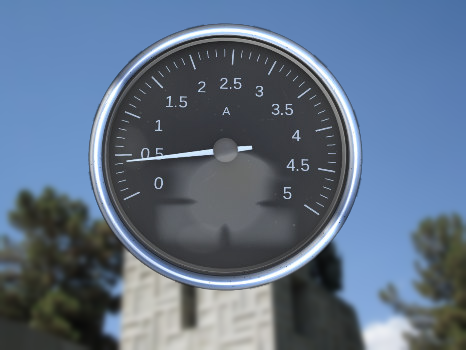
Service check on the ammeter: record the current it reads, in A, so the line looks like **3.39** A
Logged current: **0.4** A
